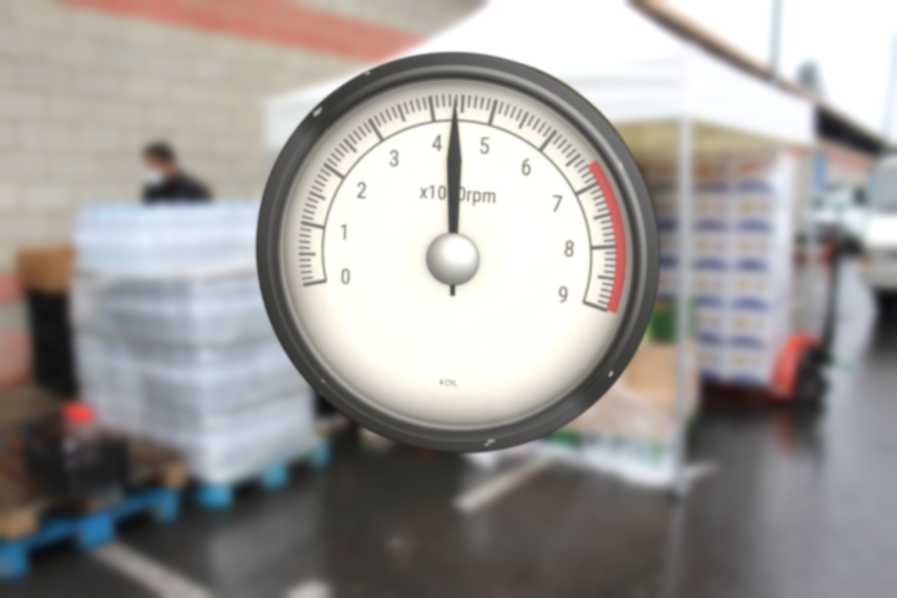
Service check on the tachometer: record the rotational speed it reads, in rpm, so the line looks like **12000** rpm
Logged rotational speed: **4400** rpm
